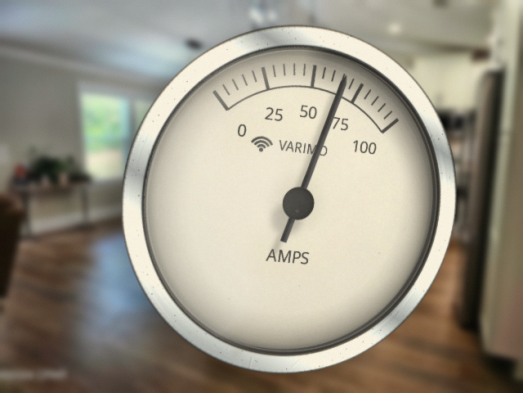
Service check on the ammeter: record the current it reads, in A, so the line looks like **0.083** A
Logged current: **65** A
